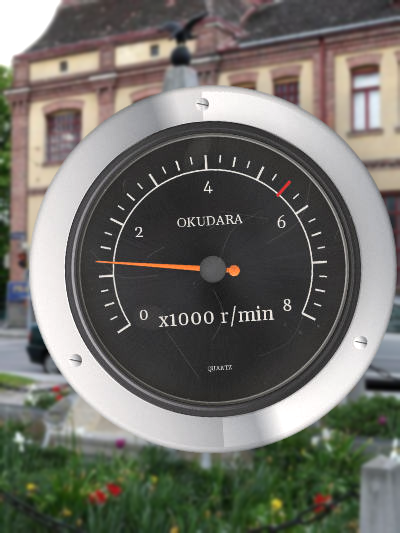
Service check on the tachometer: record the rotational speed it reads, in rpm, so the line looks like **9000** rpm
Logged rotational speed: **1250** rpm
